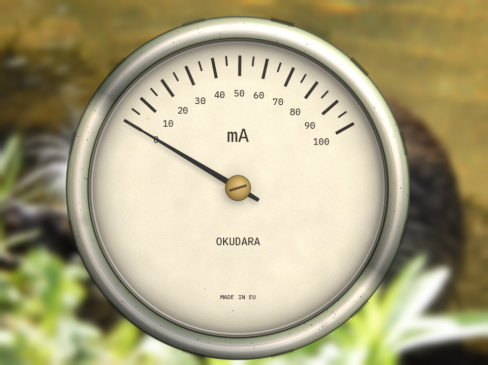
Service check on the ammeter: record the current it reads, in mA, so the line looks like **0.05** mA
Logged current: **0** mA
